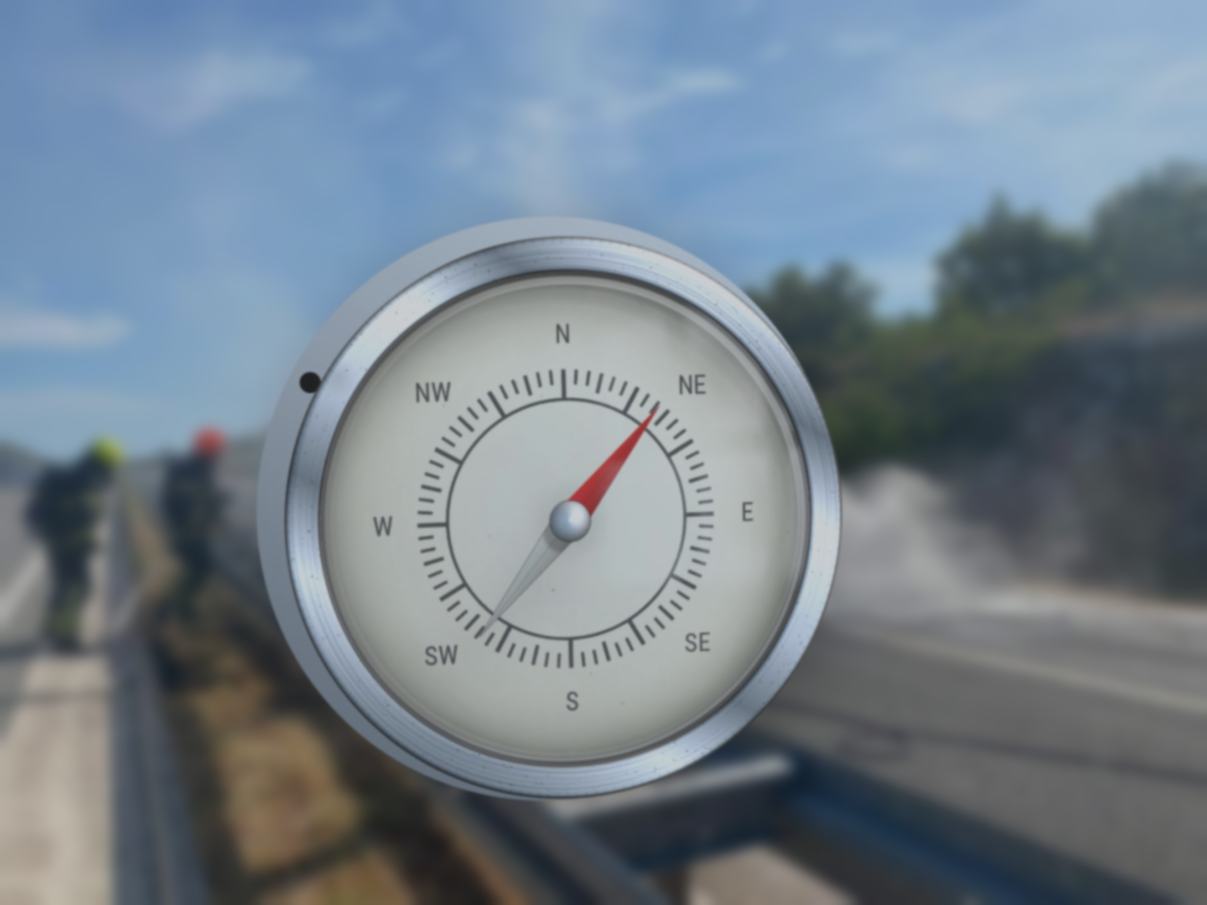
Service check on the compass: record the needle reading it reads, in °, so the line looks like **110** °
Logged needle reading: **40** °
